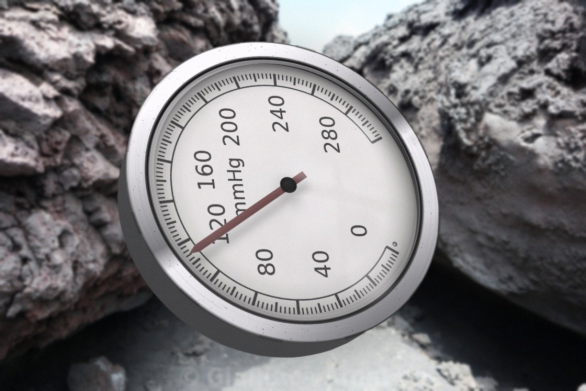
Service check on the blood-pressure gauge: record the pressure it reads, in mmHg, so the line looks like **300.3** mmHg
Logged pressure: **114** mmHg
